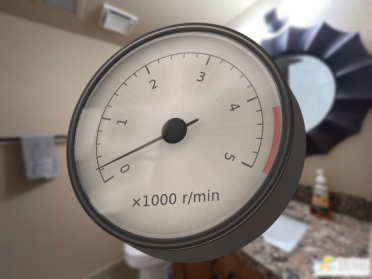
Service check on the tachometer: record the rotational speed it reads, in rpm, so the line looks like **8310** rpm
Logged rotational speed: **200** rpm
